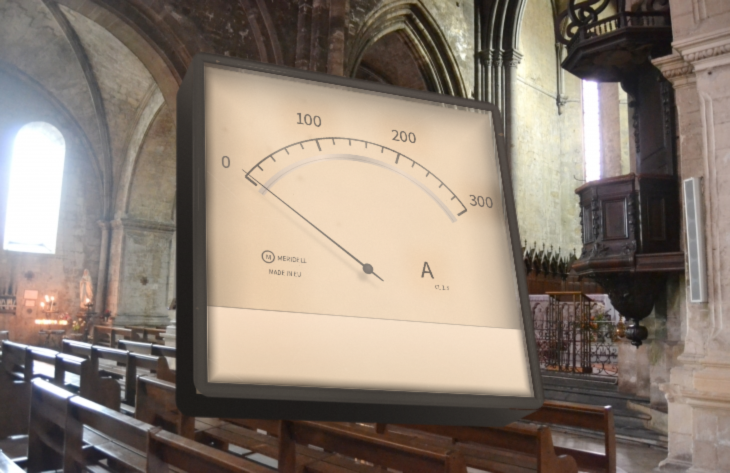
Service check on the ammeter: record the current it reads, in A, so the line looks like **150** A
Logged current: **0** A
